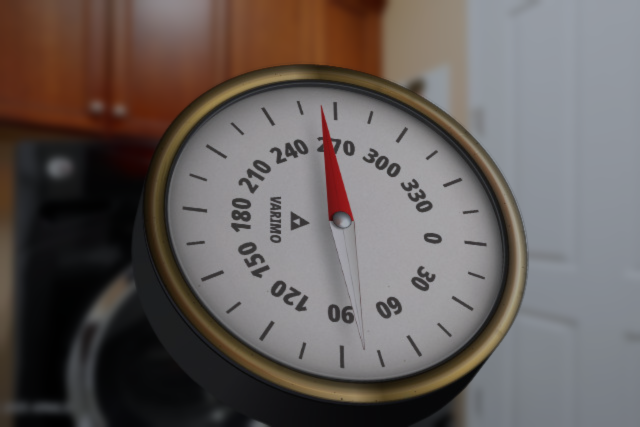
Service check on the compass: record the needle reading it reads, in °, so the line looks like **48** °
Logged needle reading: **262.5** °
